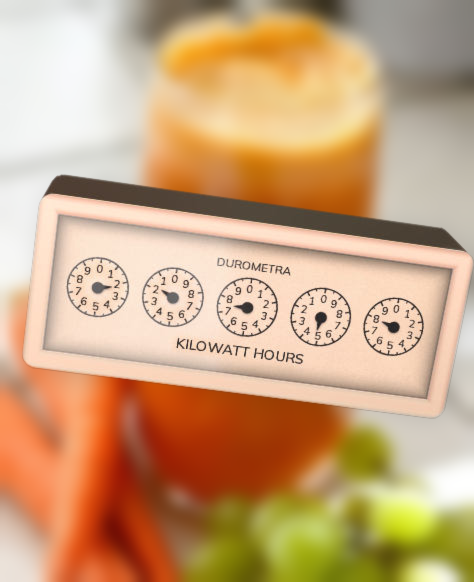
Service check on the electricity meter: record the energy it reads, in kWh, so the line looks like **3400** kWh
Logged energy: **21748** kWh
